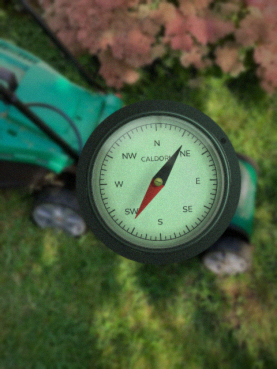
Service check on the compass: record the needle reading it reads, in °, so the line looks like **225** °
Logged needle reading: **215** °
